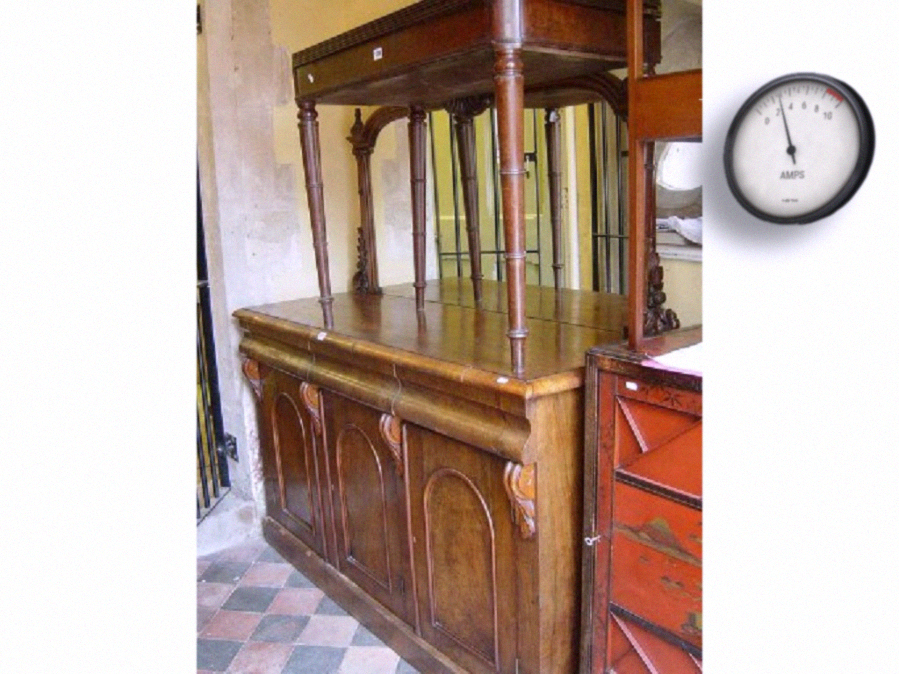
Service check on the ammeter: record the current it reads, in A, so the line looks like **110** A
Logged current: **3** A
